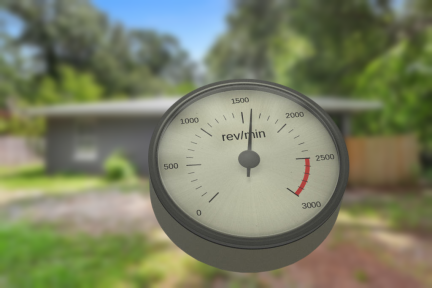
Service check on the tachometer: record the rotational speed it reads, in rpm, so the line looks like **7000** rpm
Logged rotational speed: **1600** rpm
